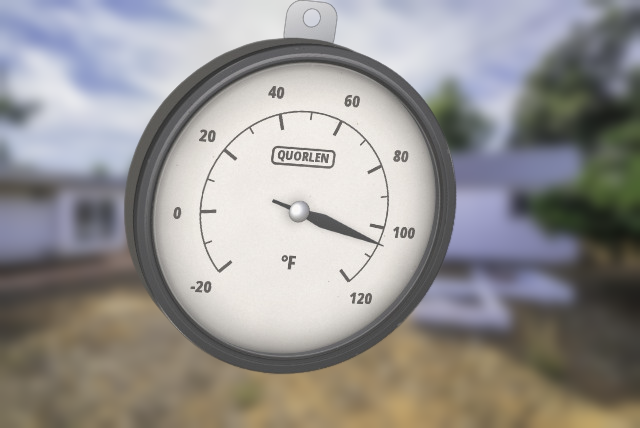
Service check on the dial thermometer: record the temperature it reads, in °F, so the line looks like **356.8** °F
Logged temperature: **105** °F
